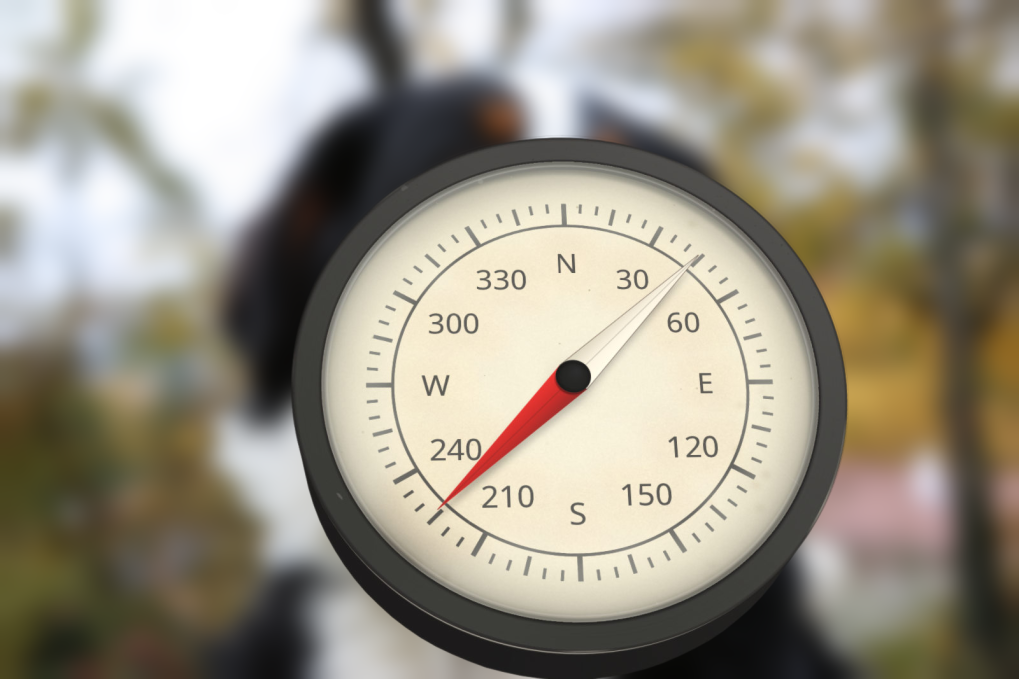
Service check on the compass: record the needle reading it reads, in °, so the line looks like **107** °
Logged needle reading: **225** °
